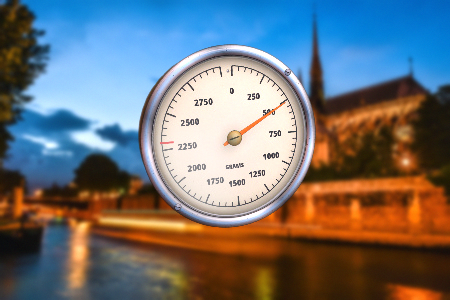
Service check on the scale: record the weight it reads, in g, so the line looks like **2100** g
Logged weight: **500** g
